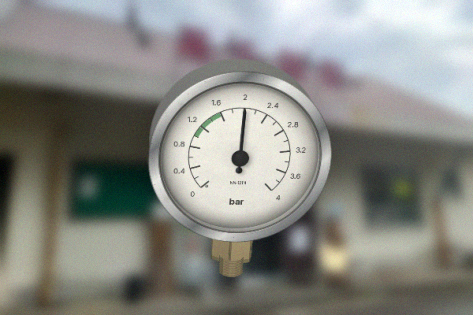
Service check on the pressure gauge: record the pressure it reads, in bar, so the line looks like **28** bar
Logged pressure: **2** bar
